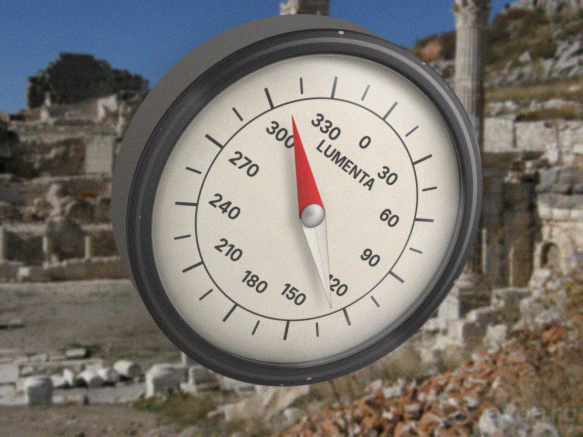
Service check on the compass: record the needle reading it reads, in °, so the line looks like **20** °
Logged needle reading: **307.5** °
